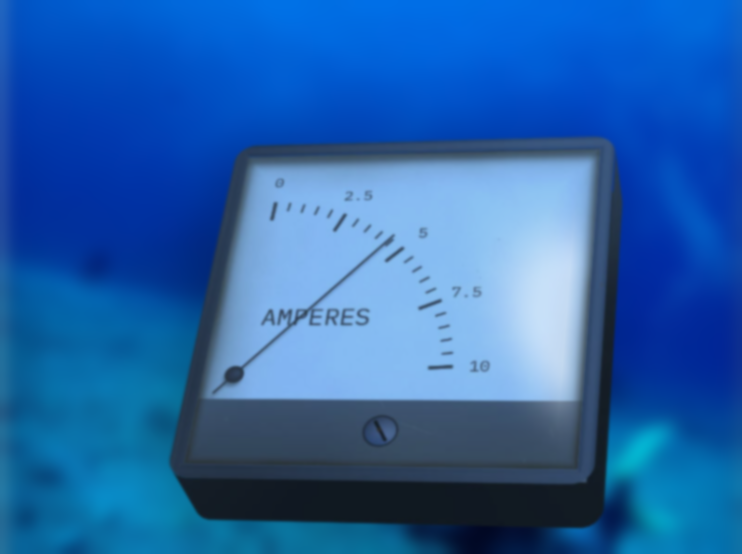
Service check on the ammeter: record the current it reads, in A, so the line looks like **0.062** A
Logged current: **4.5** A
